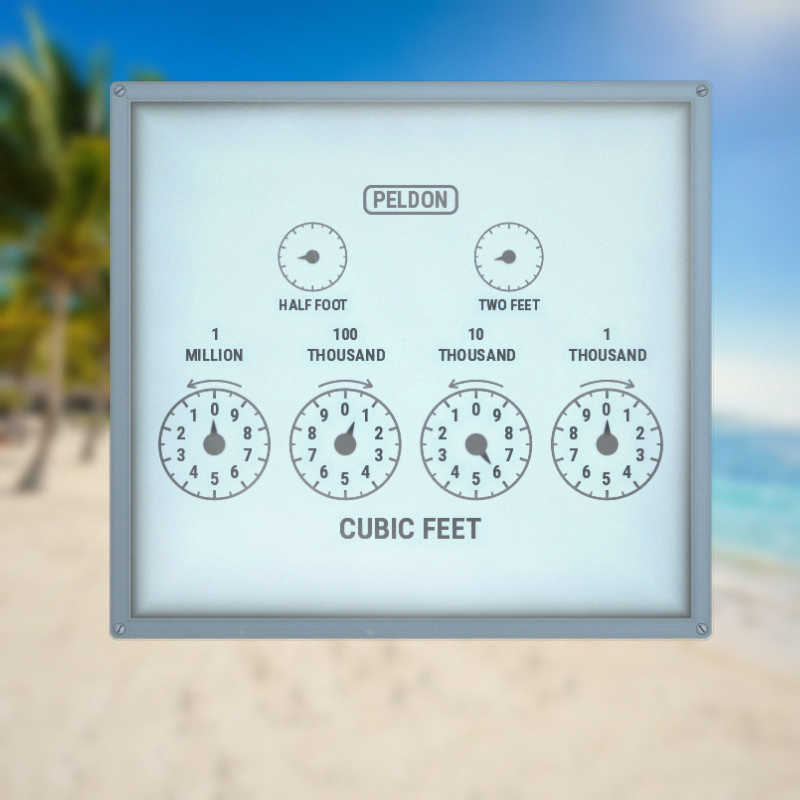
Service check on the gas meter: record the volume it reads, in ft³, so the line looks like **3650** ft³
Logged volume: **6000** ft³
